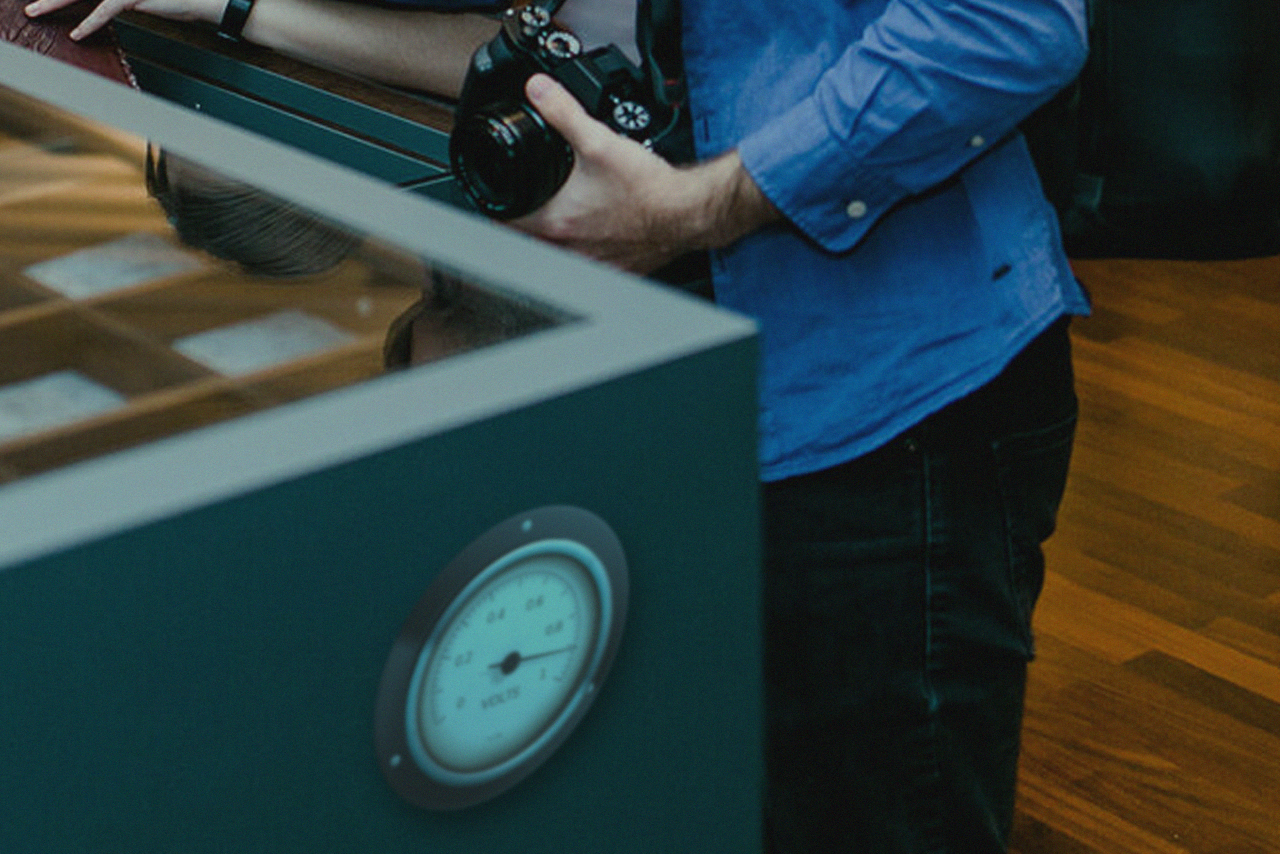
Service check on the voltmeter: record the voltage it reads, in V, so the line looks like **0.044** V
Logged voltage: **0.9** V
